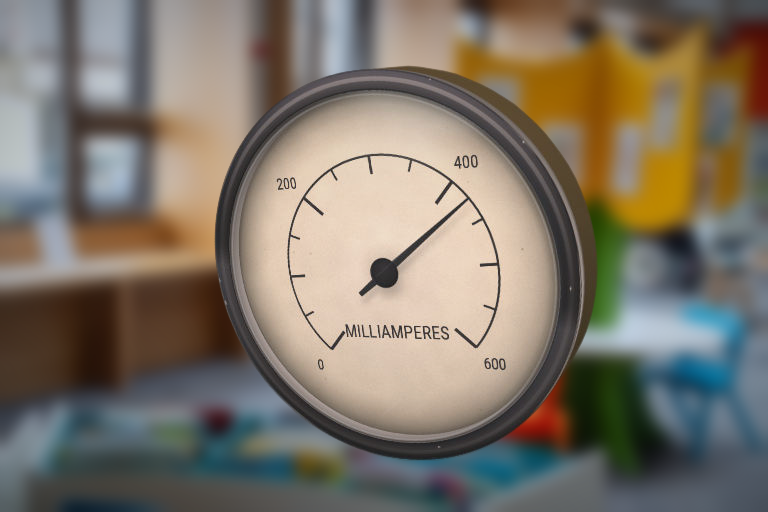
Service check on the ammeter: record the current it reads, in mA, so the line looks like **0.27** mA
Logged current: **425** mA
